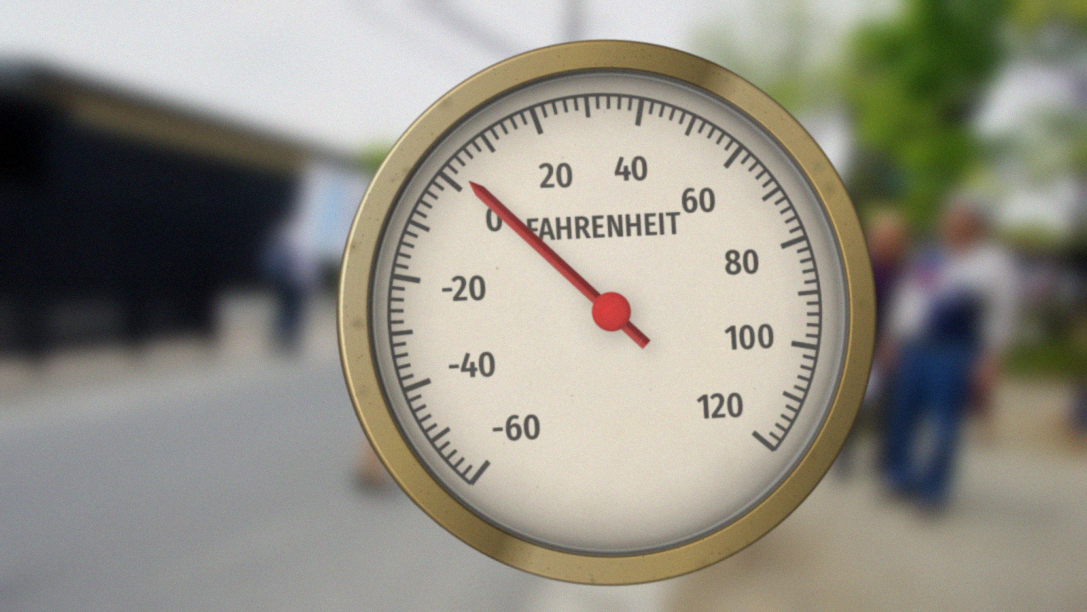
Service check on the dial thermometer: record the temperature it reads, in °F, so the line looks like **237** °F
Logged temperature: **2** °F
